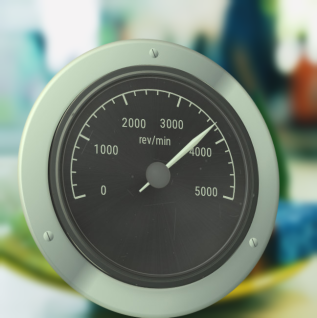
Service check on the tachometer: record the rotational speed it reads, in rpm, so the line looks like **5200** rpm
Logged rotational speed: **3700** rpm
